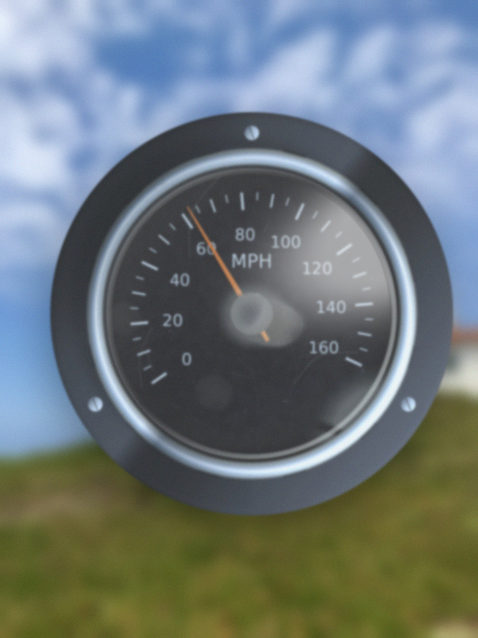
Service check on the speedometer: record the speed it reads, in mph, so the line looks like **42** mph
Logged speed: **62.5** mph
